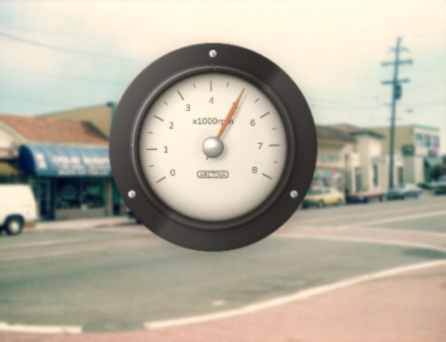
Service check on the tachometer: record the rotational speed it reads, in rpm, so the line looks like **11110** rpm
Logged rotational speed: **5000** rpm
